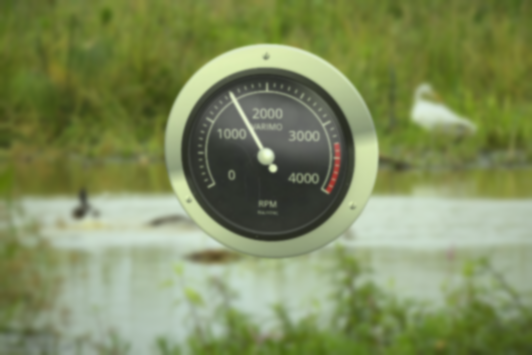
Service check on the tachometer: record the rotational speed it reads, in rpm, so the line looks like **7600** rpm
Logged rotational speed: **1500** rpm
